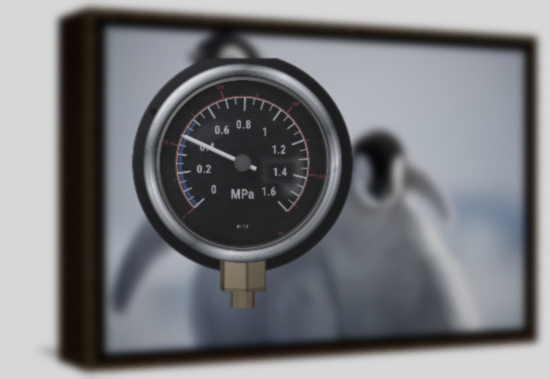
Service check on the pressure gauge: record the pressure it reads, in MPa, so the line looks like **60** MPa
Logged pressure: **0.4** MPa
